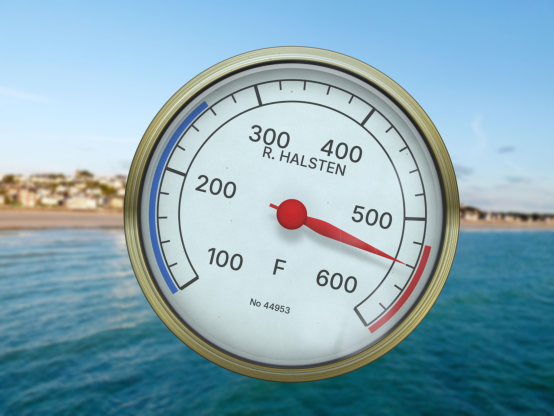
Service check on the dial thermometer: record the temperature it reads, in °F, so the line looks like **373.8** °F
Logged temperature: **540** °F
